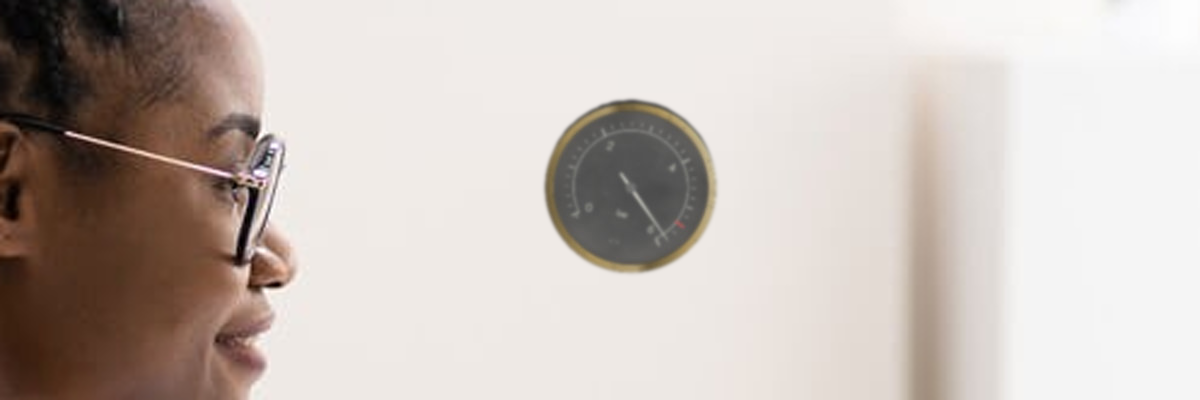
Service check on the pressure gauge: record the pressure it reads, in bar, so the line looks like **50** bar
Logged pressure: **5.8** bar
